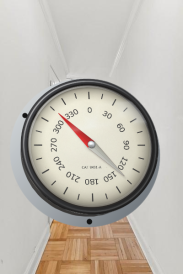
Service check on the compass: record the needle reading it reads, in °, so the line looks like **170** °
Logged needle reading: **315** °
